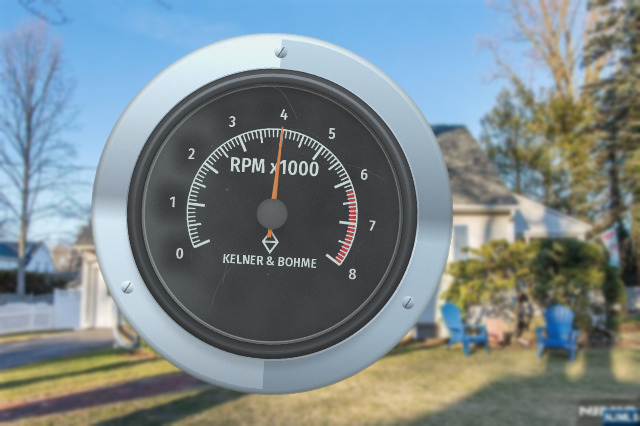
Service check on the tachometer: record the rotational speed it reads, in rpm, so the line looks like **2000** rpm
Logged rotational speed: **4000** rpm
